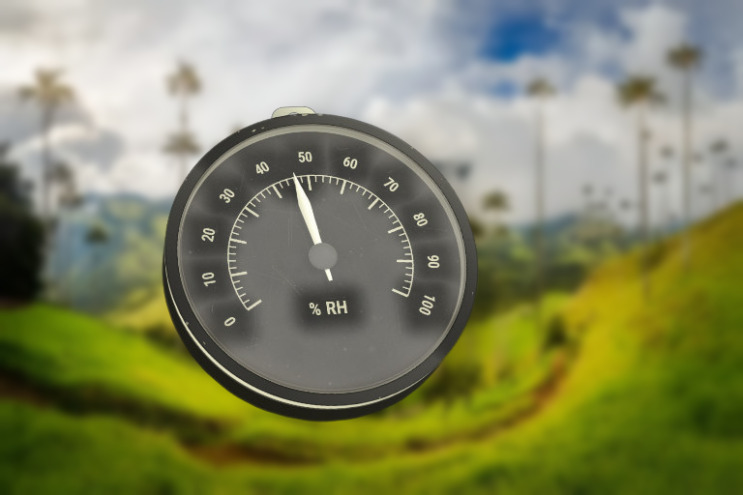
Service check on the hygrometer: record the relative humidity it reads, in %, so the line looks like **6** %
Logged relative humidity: **46** %
